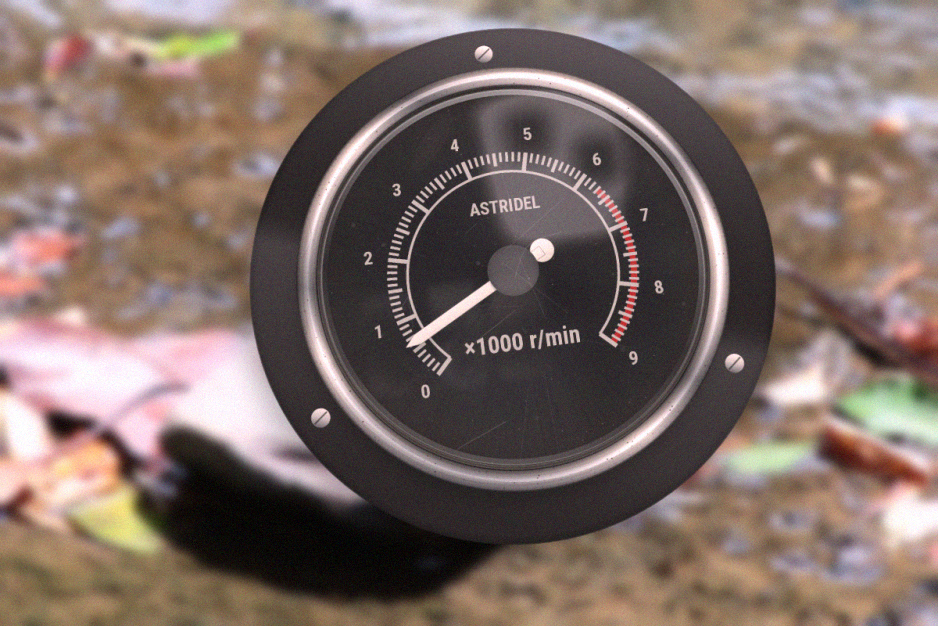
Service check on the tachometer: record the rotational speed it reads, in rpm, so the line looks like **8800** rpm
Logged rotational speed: **600** rpm
